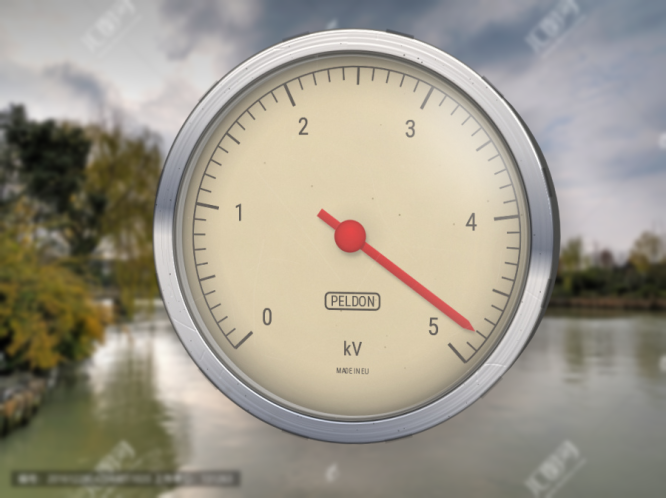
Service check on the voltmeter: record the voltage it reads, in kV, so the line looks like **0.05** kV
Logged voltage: **4.8** kV
